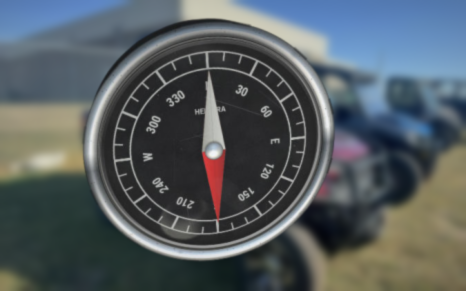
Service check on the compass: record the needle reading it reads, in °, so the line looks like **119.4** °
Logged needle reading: **180** °
